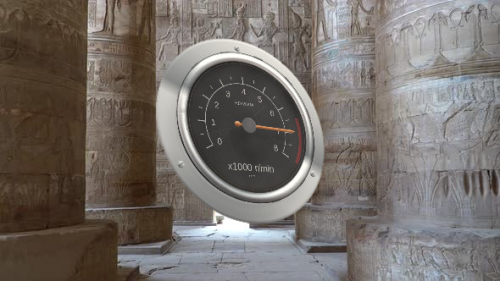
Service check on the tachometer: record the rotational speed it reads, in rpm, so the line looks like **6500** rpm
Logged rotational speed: **7000** rpm
